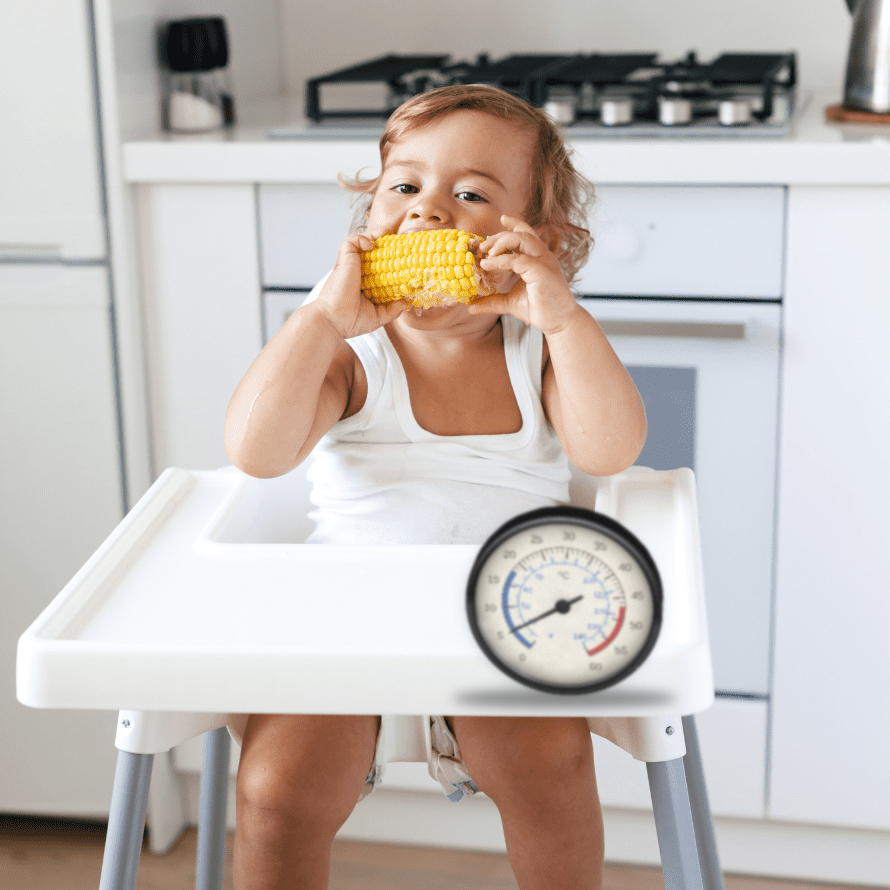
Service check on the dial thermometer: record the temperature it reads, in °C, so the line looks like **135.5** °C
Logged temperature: **5** °C
